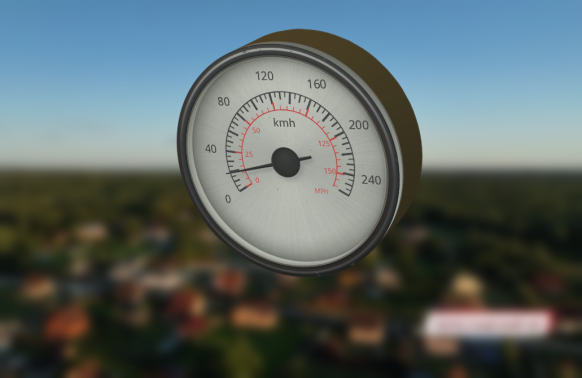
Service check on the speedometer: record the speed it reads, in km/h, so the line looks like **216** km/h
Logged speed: **20** km/h
